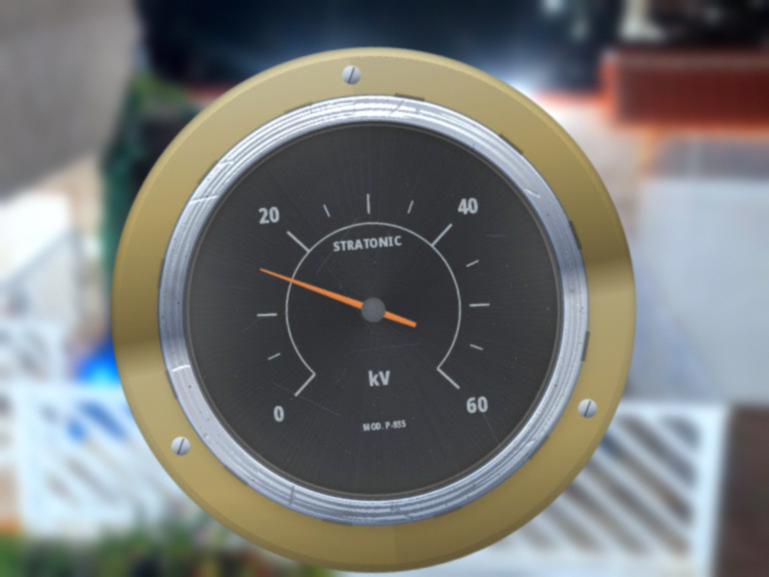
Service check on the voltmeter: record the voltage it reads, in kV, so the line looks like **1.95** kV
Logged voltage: **15** kV
